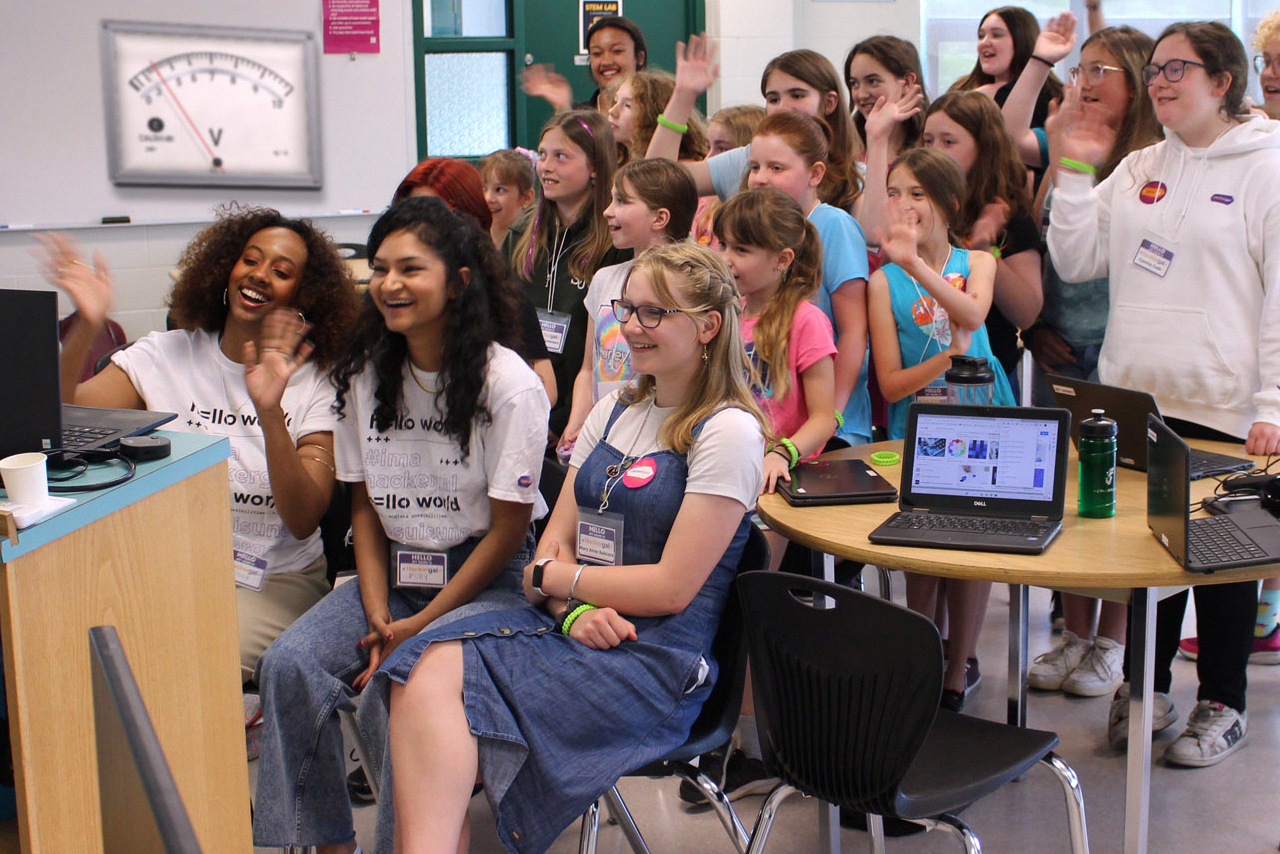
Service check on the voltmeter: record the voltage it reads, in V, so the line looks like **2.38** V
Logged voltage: **4** V
